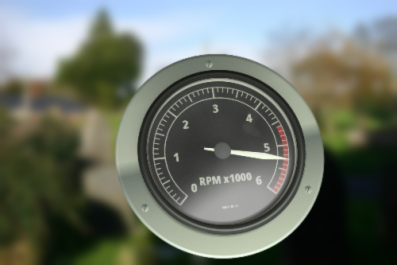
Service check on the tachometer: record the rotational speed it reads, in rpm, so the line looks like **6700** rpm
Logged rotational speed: **5300** rpm
